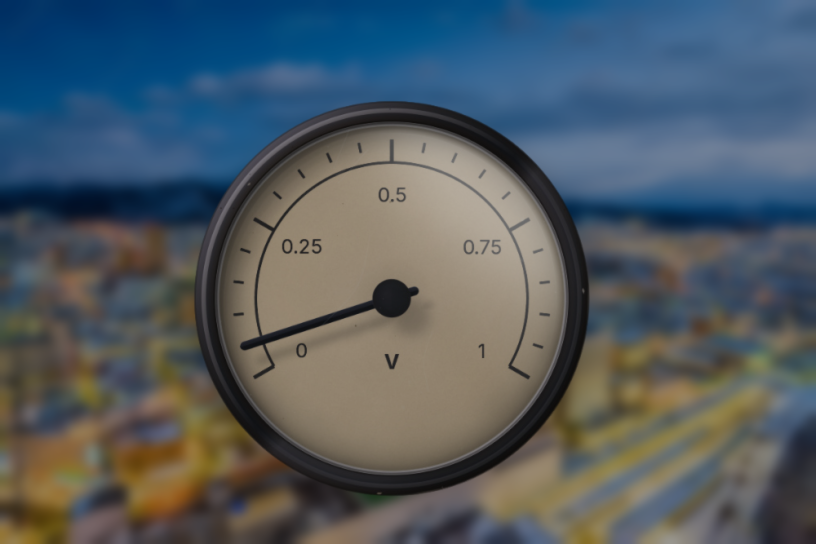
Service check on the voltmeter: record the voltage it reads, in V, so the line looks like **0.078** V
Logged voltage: **0.05** V
